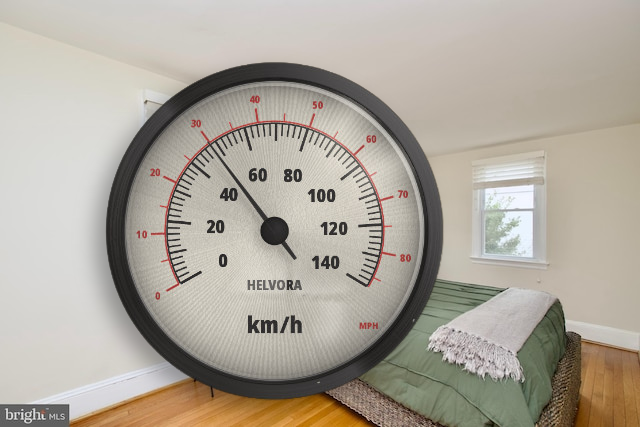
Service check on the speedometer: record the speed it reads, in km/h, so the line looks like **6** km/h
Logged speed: **48** km/h
